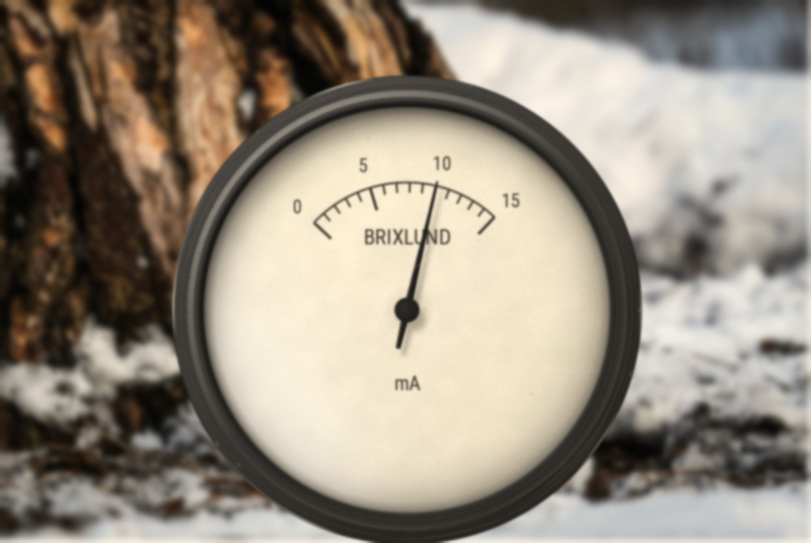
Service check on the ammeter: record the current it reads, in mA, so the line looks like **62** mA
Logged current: **10** mA
